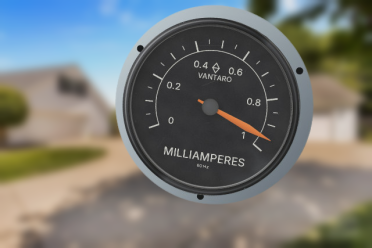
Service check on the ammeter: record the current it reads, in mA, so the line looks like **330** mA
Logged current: **0.95** mA
